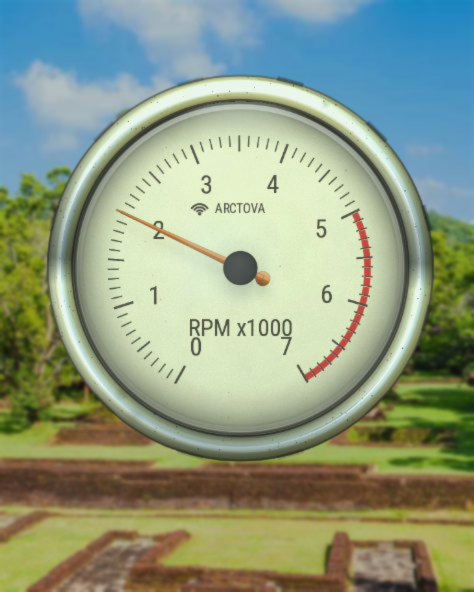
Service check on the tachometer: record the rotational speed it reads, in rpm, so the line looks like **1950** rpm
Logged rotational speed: **2000** rpm
